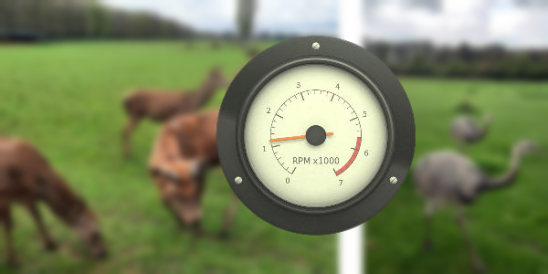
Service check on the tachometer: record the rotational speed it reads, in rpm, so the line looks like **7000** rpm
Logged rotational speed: **1200** rpm
